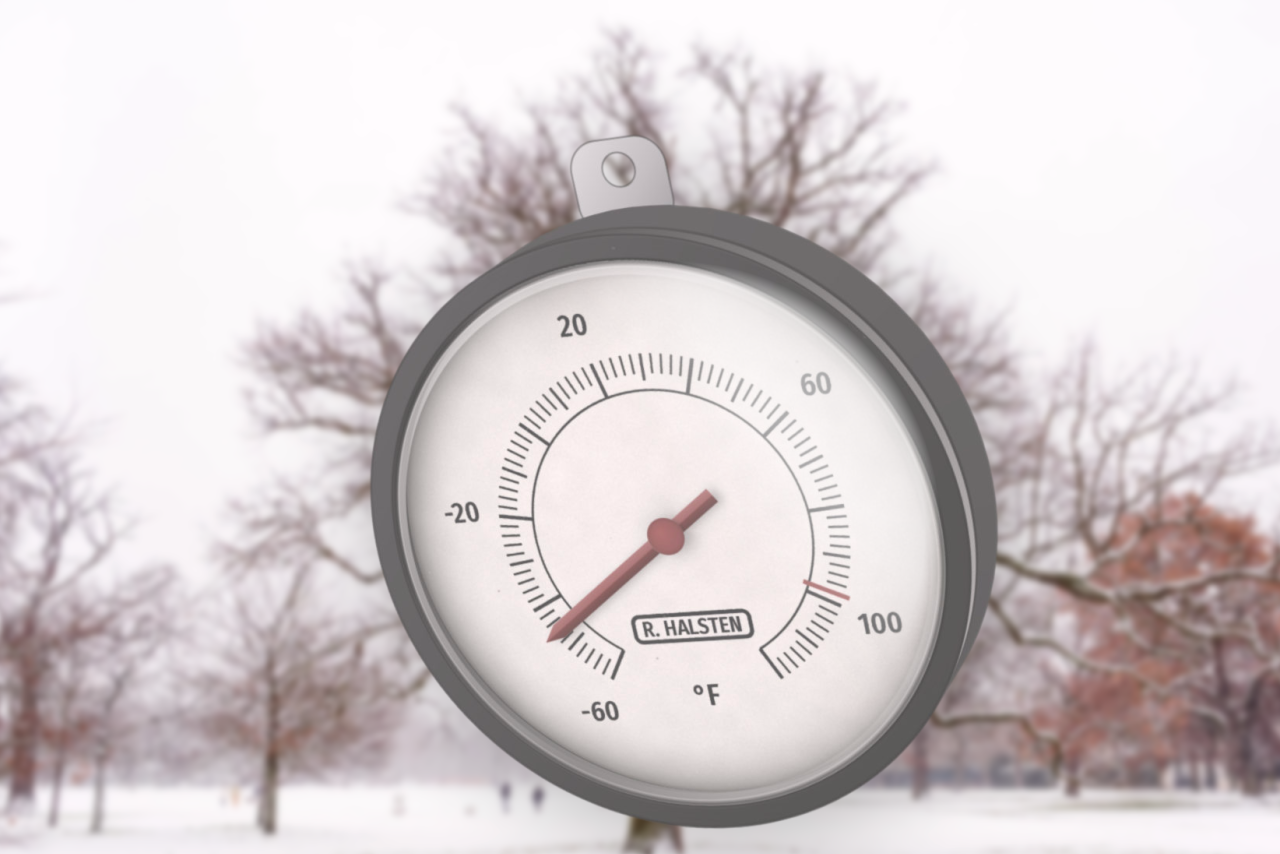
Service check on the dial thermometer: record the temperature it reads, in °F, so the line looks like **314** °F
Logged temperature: **-46** °F
